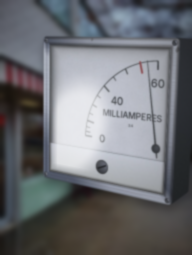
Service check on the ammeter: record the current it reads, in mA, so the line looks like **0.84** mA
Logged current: **57.5** mA
